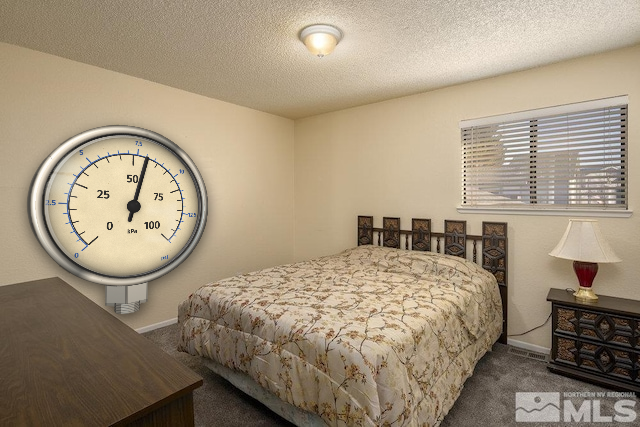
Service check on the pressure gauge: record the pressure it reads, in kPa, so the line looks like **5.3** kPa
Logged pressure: **55** kPa
